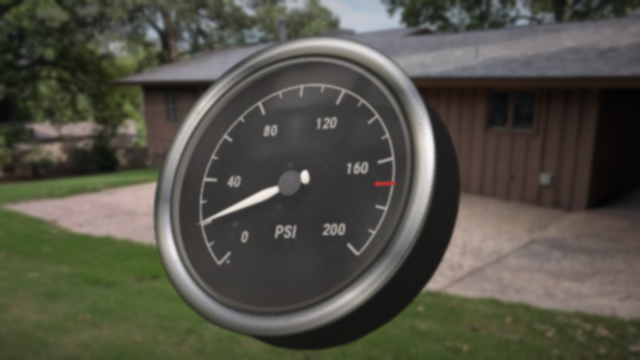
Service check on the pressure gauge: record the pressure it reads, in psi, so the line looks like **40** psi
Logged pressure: **20** psi
